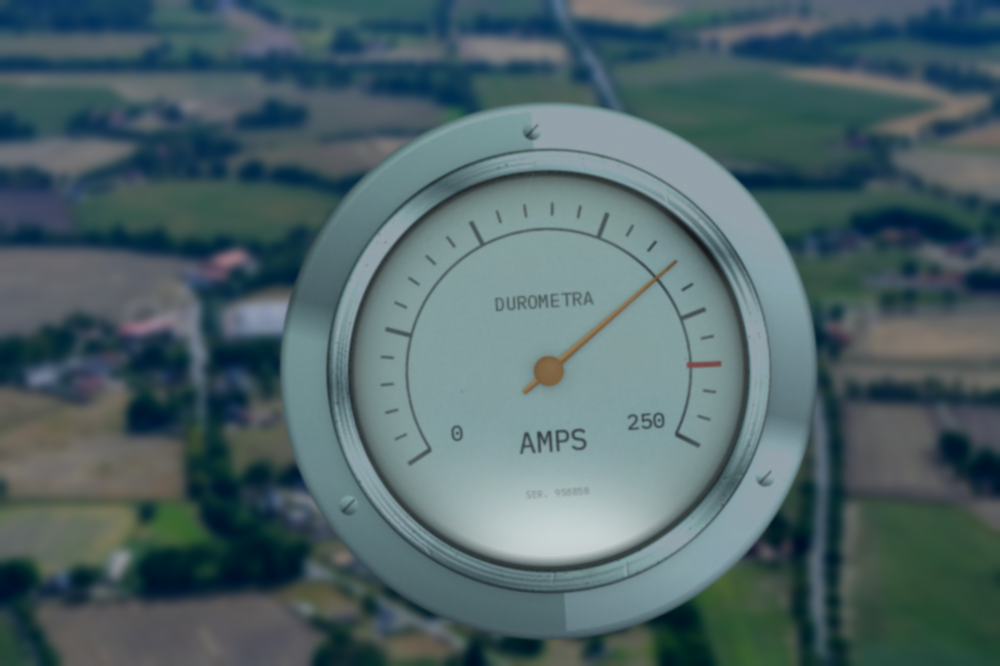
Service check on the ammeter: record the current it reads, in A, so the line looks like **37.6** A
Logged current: **180** A
